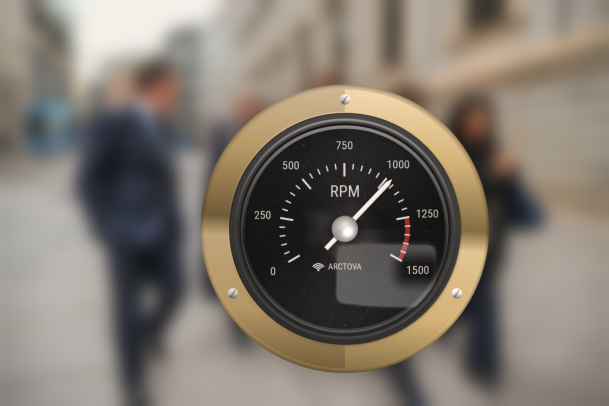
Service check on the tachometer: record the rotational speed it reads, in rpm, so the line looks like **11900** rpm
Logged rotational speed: **1025** rpm
